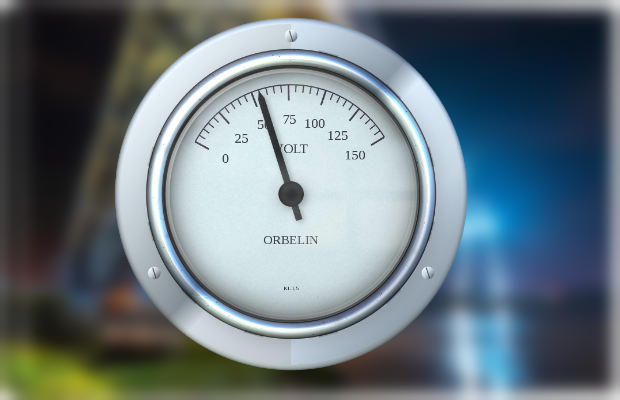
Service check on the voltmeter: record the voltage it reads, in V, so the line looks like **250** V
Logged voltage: **55** V
